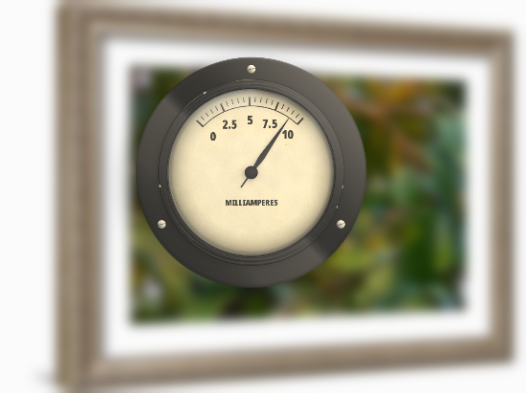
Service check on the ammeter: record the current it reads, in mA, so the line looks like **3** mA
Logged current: **9** mA
